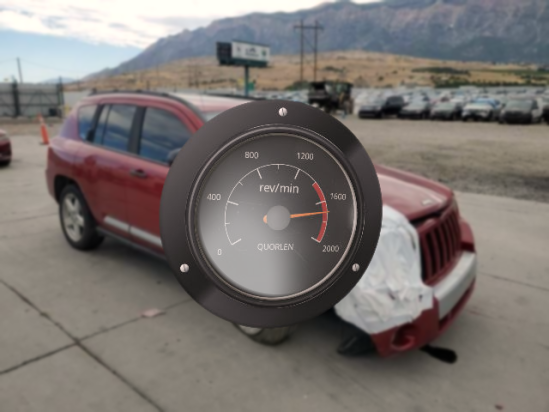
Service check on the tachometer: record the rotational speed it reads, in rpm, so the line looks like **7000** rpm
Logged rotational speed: **1700** rpm
